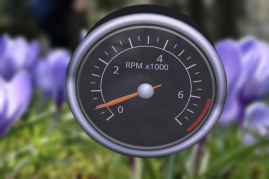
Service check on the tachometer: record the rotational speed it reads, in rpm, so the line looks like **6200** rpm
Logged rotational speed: **500** rpm
